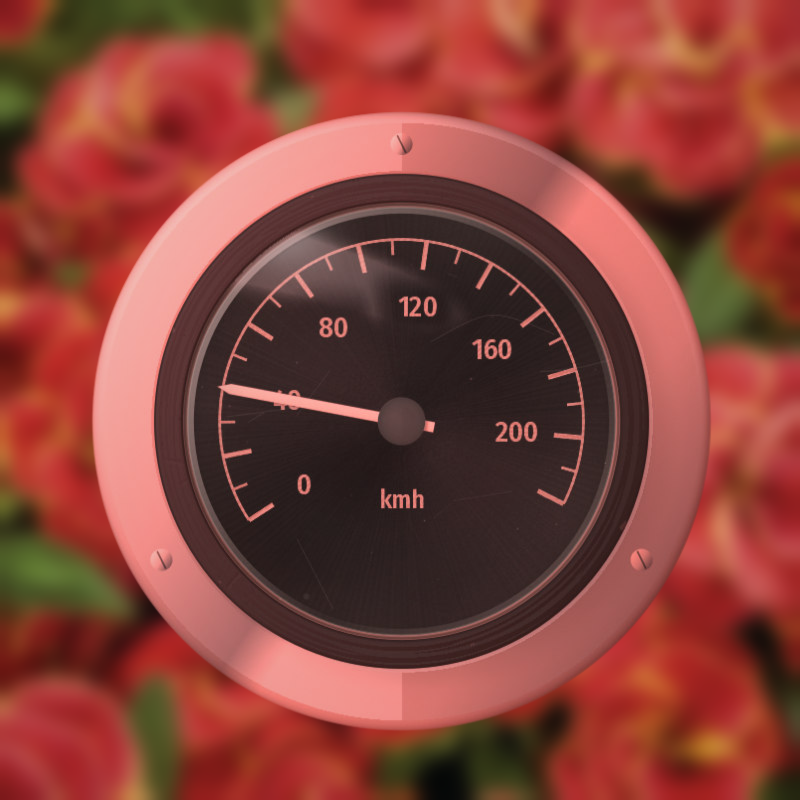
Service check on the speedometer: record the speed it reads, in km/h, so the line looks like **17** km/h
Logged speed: **40** km/h
